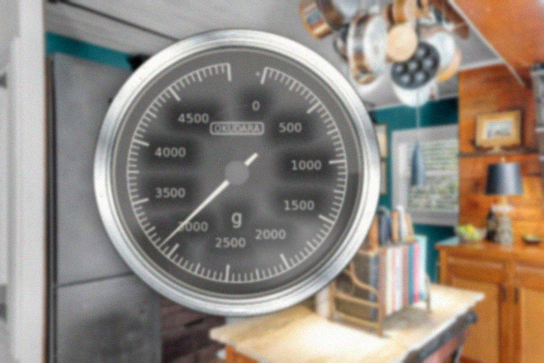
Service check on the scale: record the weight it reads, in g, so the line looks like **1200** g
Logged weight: **3100** g
